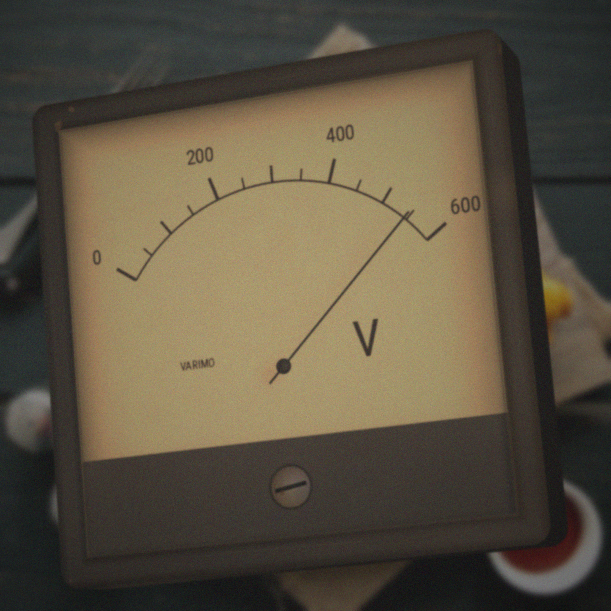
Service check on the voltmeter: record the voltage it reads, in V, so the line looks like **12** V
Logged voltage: **550** V
